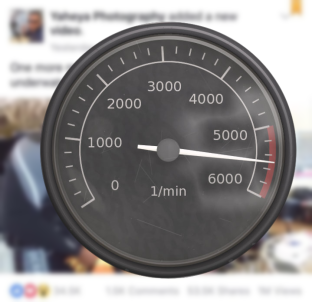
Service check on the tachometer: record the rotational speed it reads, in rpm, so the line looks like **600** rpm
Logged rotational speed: **5500** rpm
